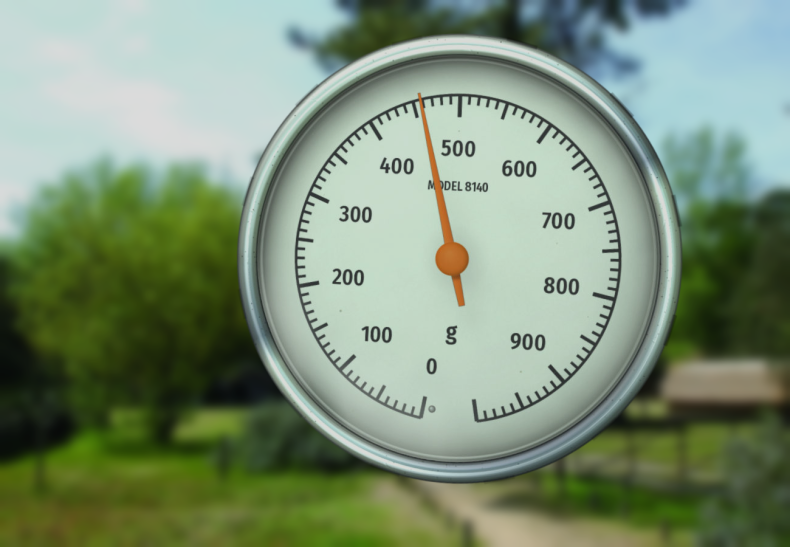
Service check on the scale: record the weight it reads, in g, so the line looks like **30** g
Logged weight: **460** g
